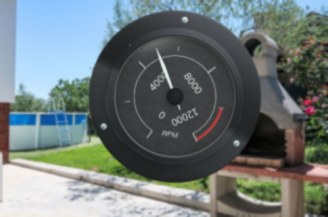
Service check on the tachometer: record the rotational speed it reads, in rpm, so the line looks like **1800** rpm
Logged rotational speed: **5000** rpm
